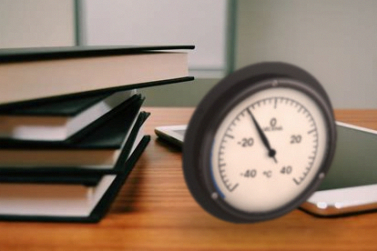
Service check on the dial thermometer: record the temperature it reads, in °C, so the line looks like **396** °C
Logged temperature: **-10** °C
